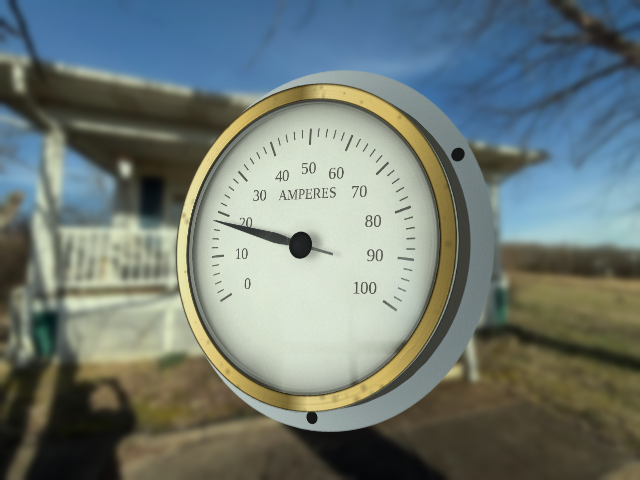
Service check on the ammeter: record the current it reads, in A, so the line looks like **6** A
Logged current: **18** A
